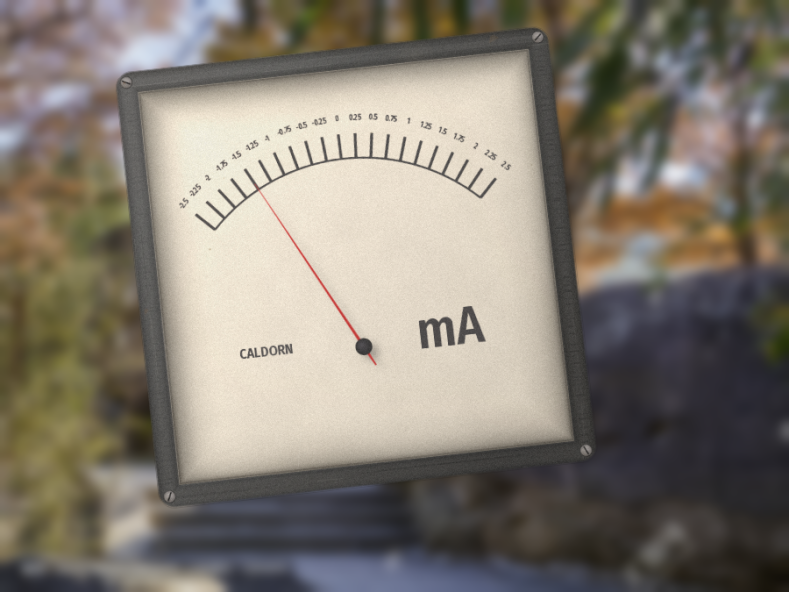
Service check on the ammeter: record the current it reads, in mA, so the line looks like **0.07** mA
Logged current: **-1.5** mA
